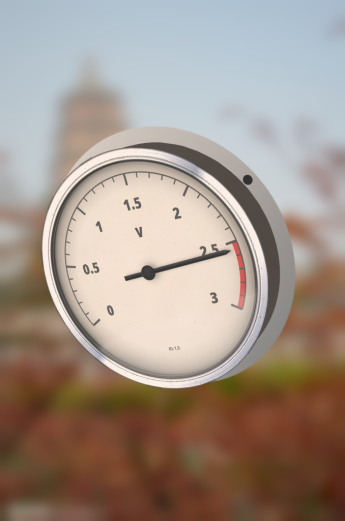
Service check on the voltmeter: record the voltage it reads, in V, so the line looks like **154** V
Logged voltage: **2.55** V
